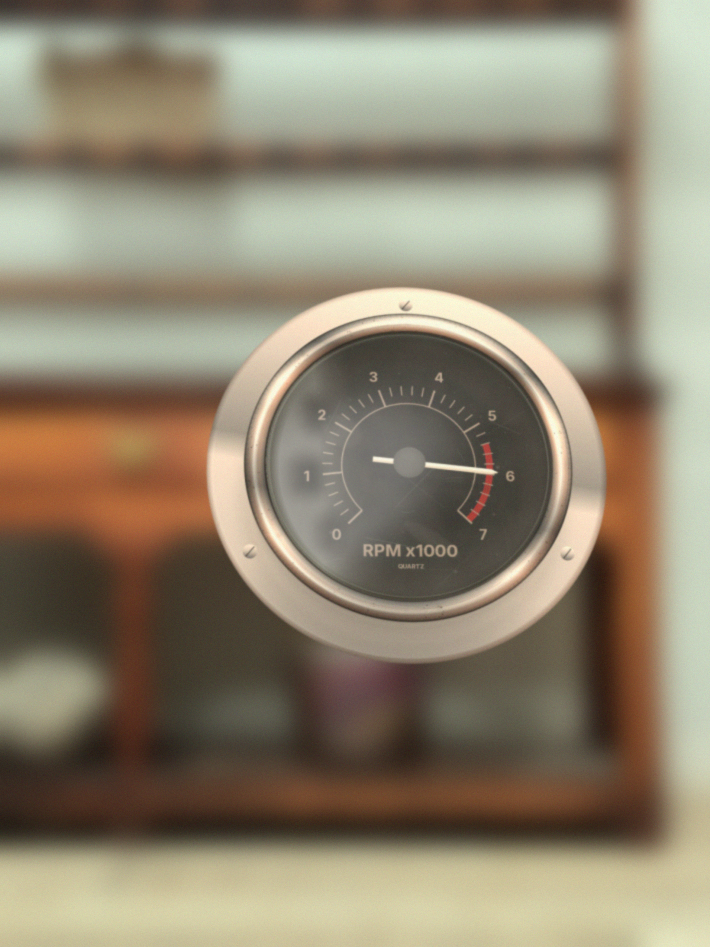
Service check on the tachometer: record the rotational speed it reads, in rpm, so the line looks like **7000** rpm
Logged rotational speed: **6000** rpm
